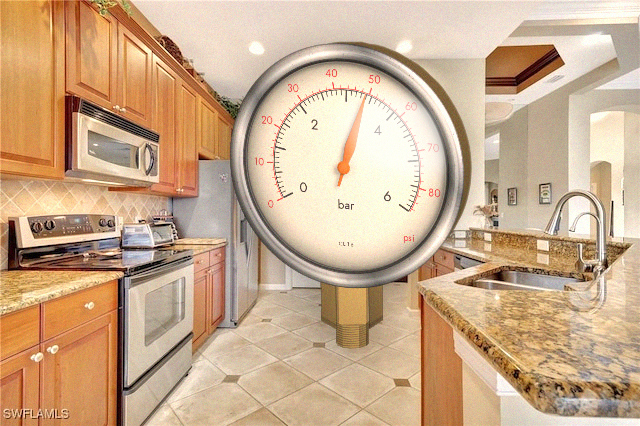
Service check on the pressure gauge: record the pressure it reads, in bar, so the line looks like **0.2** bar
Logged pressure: **3.4** bar
